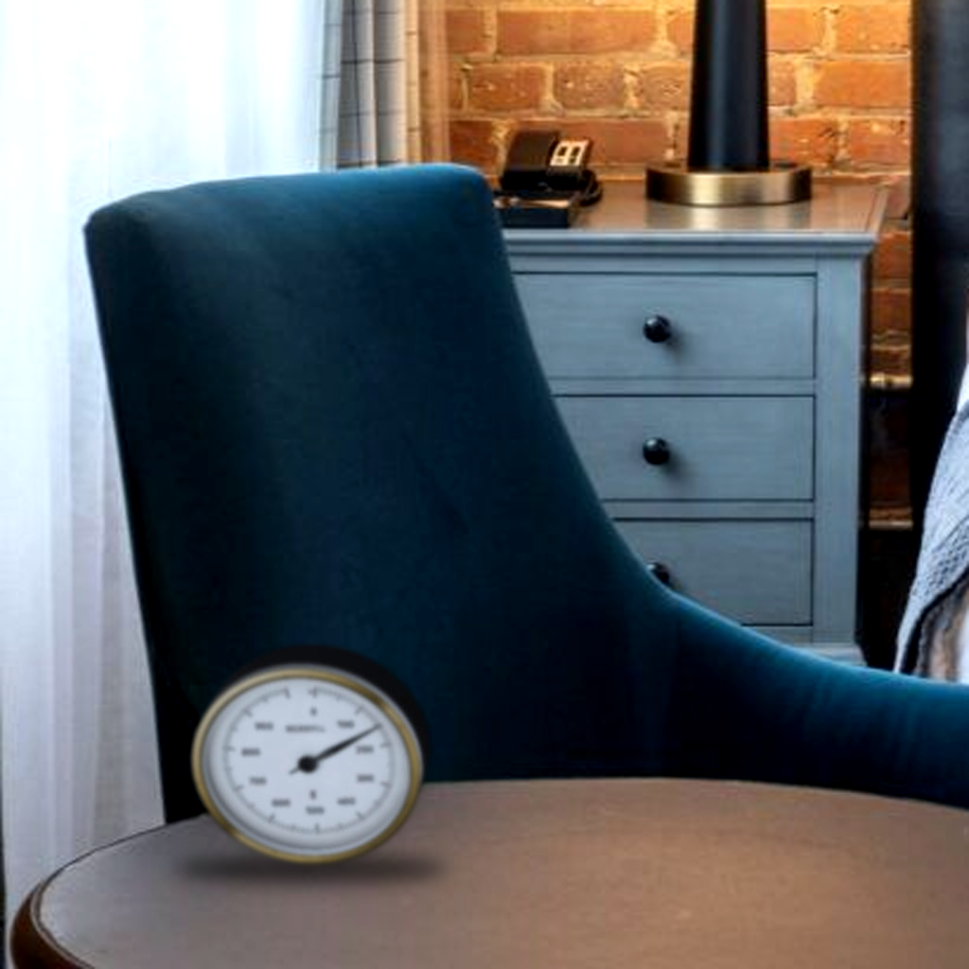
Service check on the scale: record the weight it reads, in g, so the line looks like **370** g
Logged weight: **150** g
